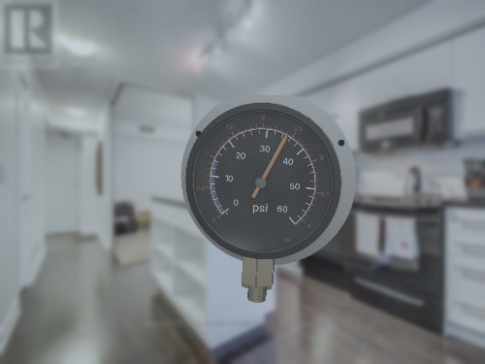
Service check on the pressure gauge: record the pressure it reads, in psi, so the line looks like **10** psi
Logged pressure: **35** psi
